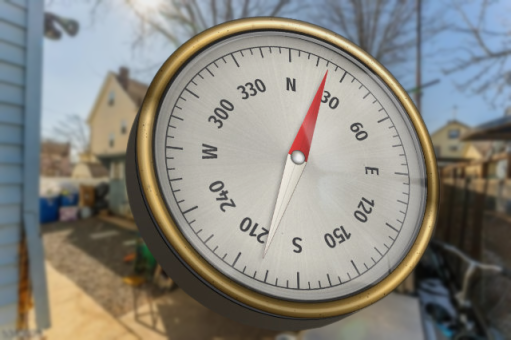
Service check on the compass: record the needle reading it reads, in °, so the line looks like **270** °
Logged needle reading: **20** °
